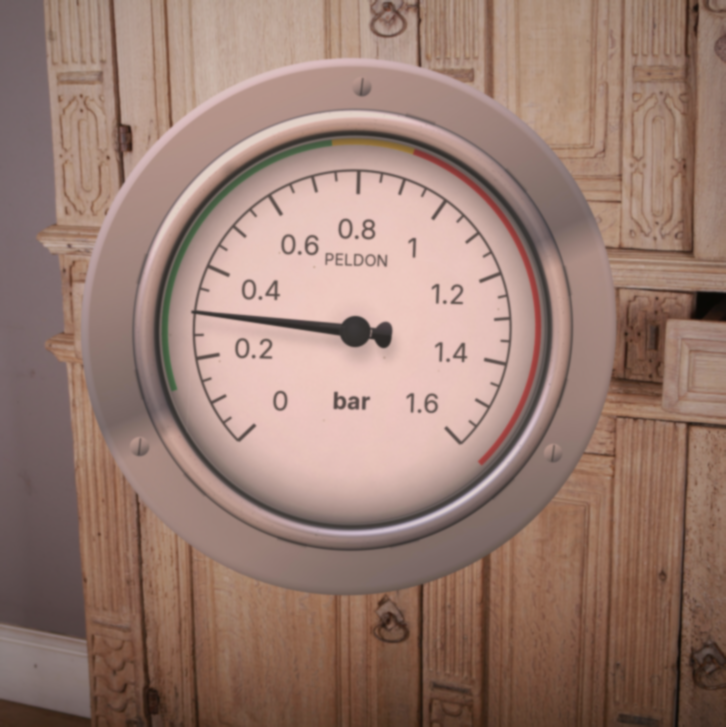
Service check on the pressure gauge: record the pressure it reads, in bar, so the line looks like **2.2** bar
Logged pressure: **0.3** bar
